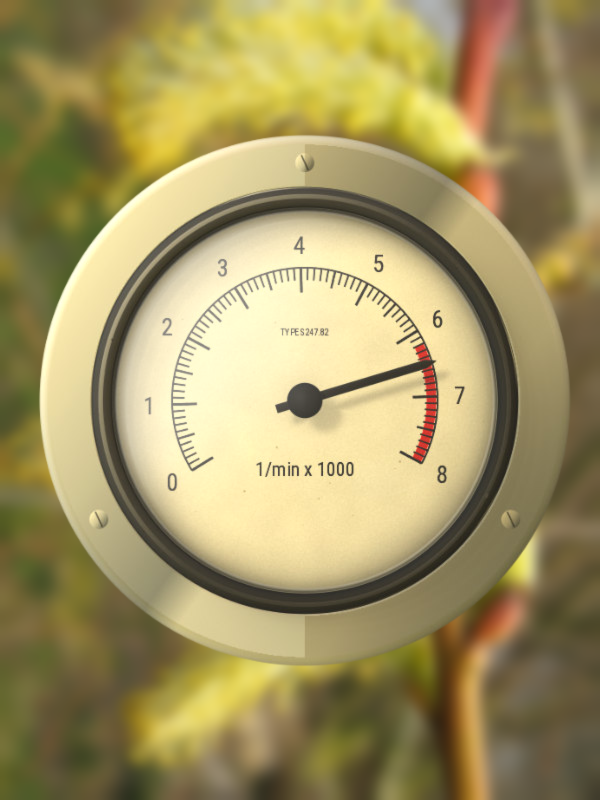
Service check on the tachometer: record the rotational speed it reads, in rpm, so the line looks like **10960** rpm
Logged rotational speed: **6500** rpm
